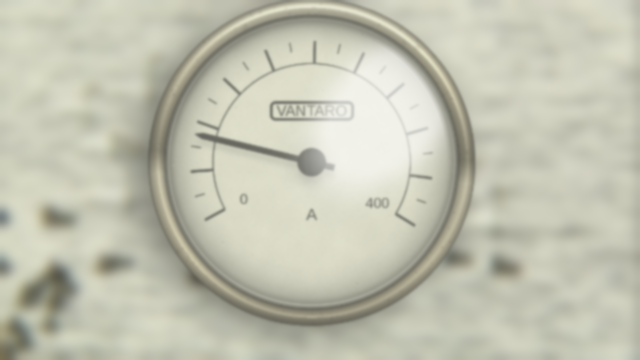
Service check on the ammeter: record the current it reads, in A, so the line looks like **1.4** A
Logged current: **70** A
